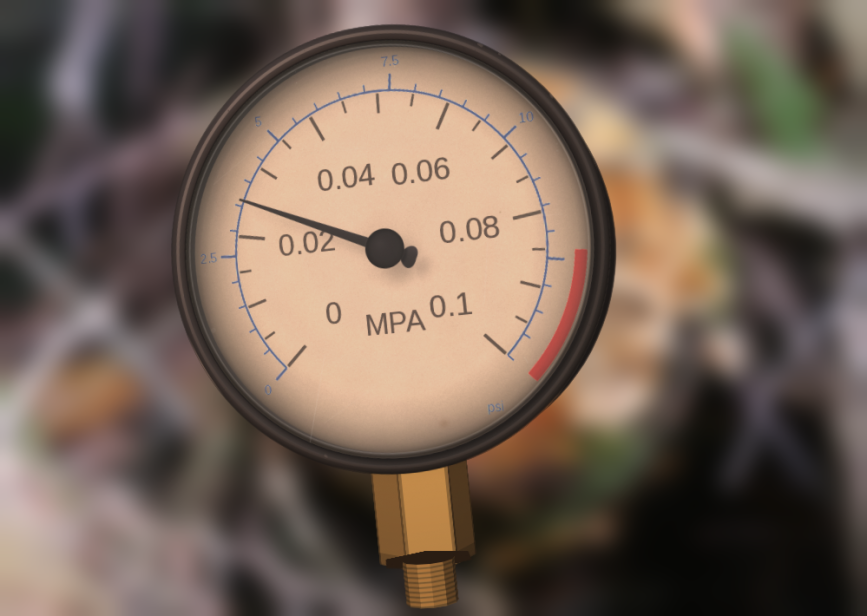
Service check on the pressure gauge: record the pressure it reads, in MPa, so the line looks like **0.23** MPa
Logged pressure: **0.025** MPa
